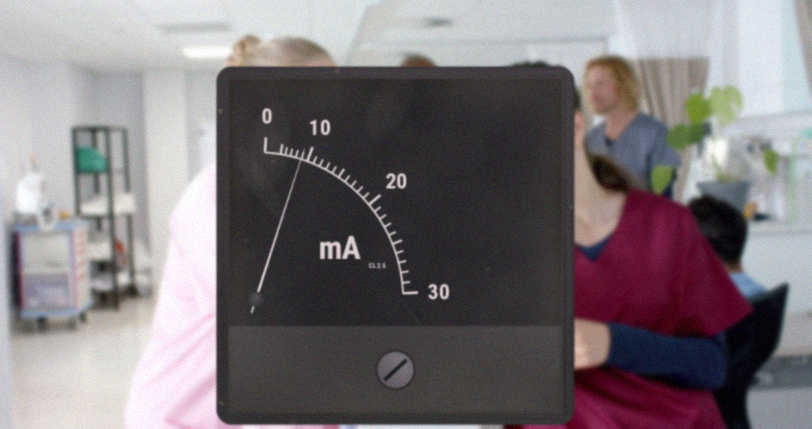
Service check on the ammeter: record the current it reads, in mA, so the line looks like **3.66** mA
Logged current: **9** mA
